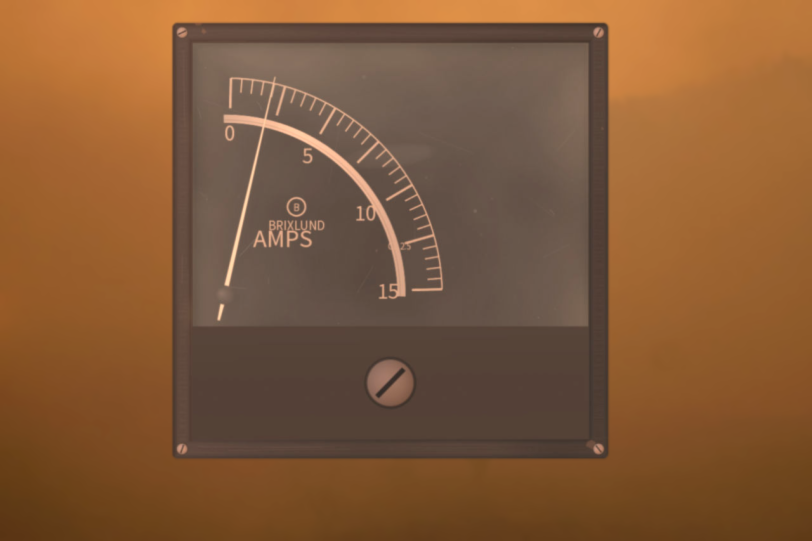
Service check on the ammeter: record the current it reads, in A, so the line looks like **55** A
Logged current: **2** A
